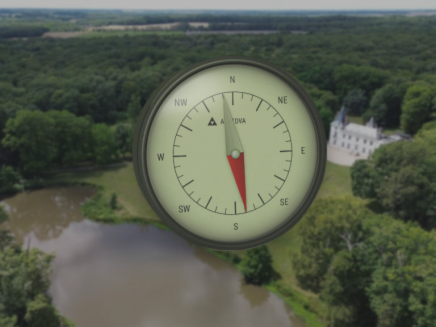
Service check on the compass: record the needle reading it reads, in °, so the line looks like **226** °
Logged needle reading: **170** °
